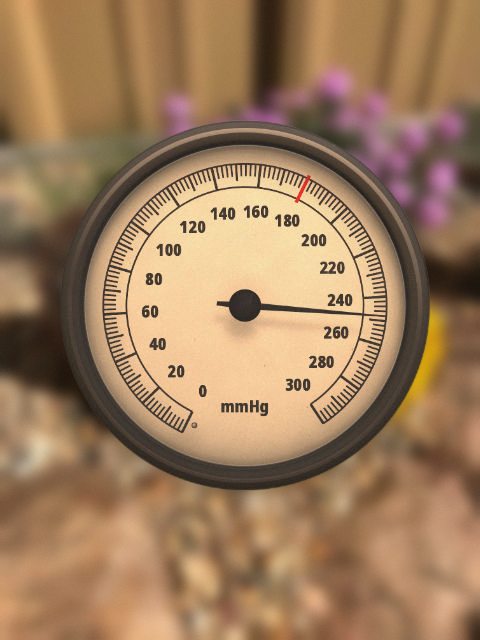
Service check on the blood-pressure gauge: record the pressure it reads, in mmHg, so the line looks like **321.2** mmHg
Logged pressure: **248** mmHg
